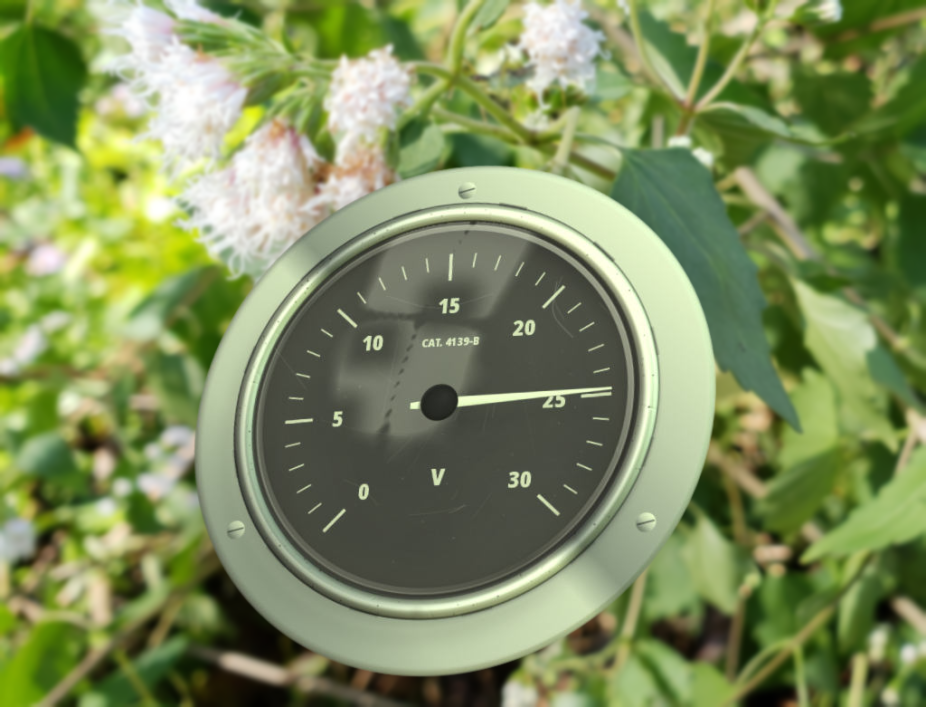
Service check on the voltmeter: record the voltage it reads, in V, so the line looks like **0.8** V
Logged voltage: **25** V
